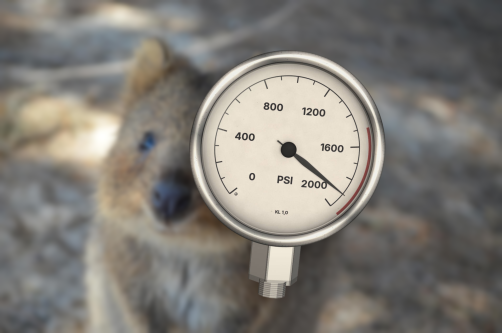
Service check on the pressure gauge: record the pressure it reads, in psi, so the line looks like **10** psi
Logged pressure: **1900** psi
